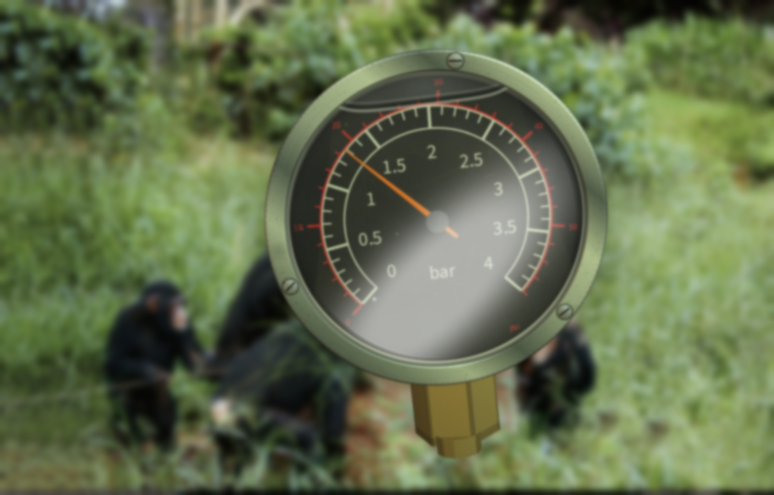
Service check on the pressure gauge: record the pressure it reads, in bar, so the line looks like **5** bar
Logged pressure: **1.3** bar
